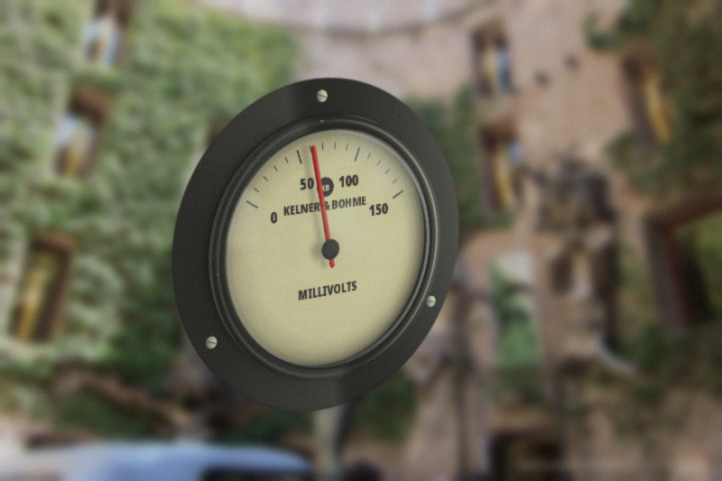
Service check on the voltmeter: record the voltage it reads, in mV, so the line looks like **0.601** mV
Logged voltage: **60** mV
